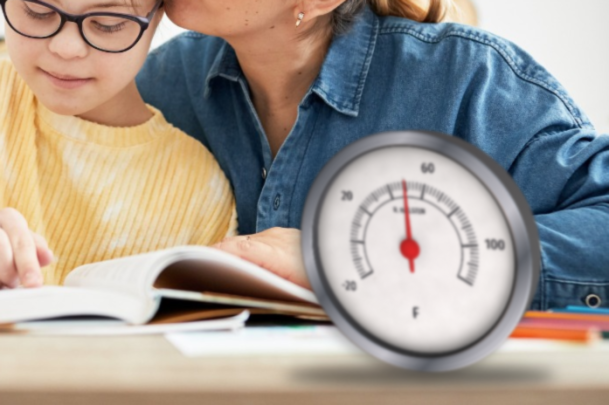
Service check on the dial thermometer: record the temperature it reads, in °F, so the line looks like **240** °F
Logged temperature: **50** °F
